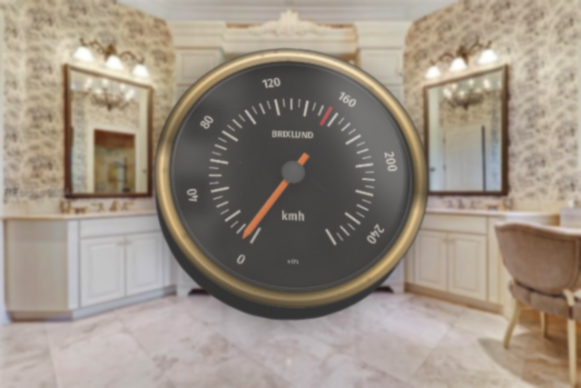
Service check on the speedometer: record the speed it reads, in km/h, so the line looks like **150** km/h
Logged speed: **5** km/h
